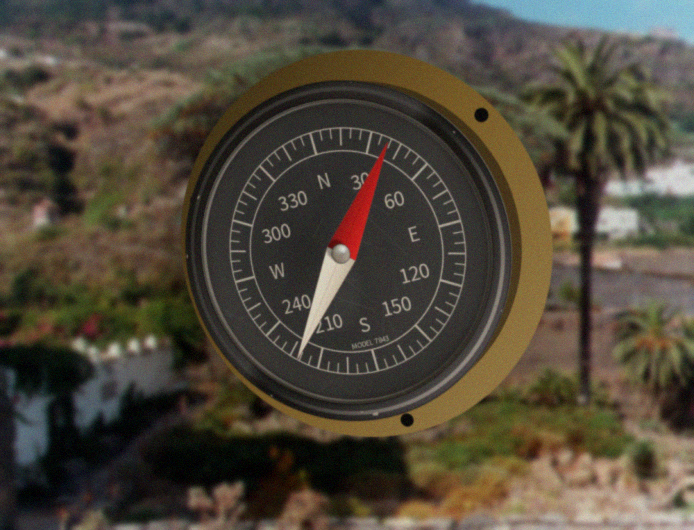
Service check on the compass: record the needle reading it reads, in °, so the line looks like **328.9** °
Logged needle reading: **40** °
